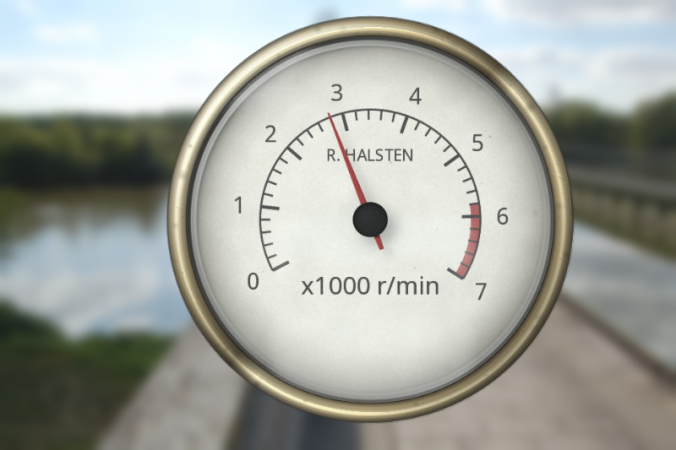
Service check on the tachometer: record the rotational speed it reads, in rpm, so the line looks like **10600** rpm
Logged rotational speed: **2800** rpm
